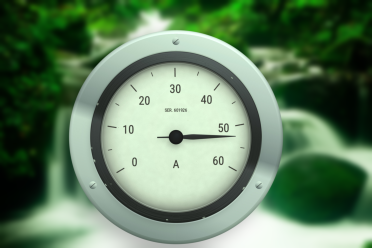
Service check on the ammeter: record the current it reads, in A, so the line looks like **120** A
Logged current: **52.5** A
